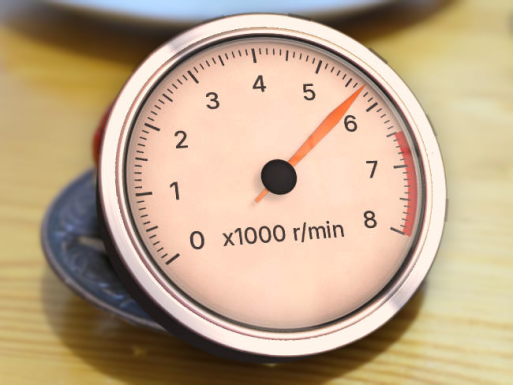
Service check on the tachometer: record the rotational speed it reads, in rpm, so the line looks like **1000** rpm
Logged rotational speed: **5700** rpm
